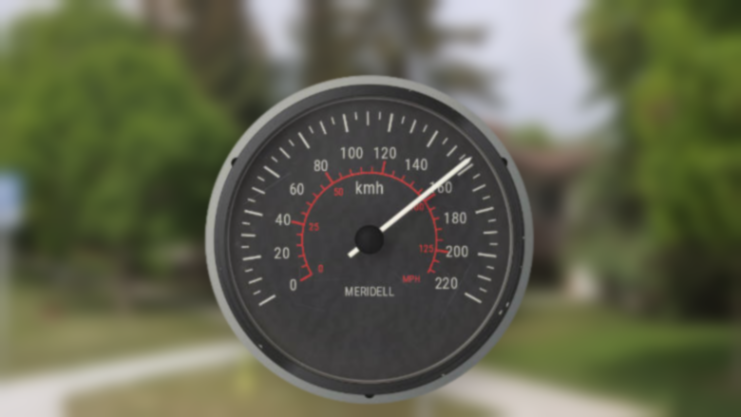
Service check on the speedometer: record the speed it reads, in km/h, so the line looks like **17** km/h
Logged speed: **157.5** km/h
